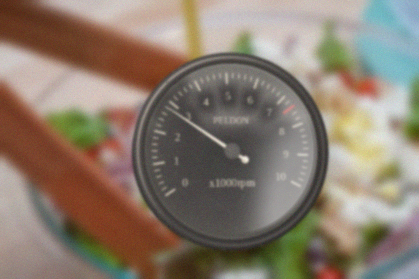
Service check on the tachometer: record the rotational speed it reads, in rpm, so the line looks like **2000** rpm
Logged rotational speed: **2800** rpm
